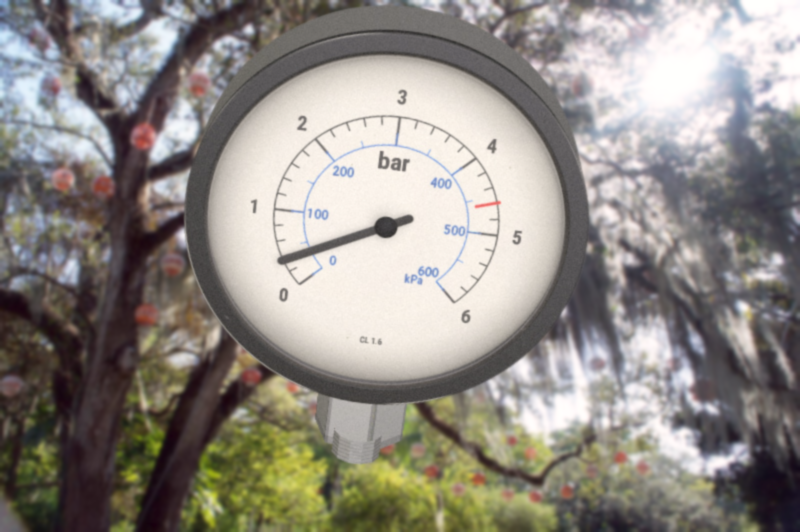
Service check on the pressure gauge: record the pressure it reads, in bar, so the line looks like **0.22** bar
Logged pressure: **0.4** bar
